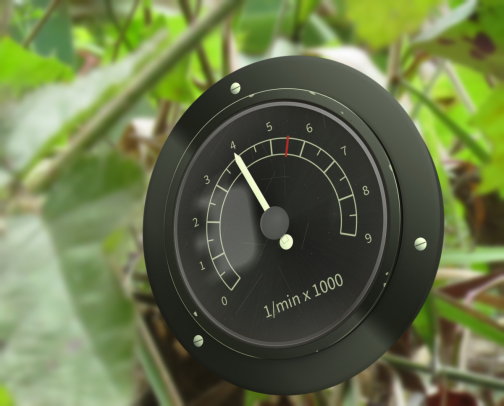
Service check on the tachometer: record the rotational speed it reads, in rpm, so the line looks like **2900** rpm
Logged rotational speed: **4000** rpm
